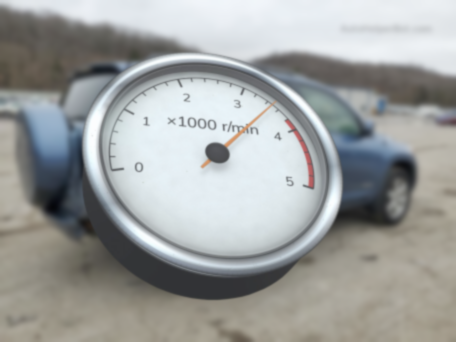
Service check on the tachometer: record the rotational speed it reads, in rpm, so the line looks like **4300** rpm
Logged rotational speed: **3500** rpm
